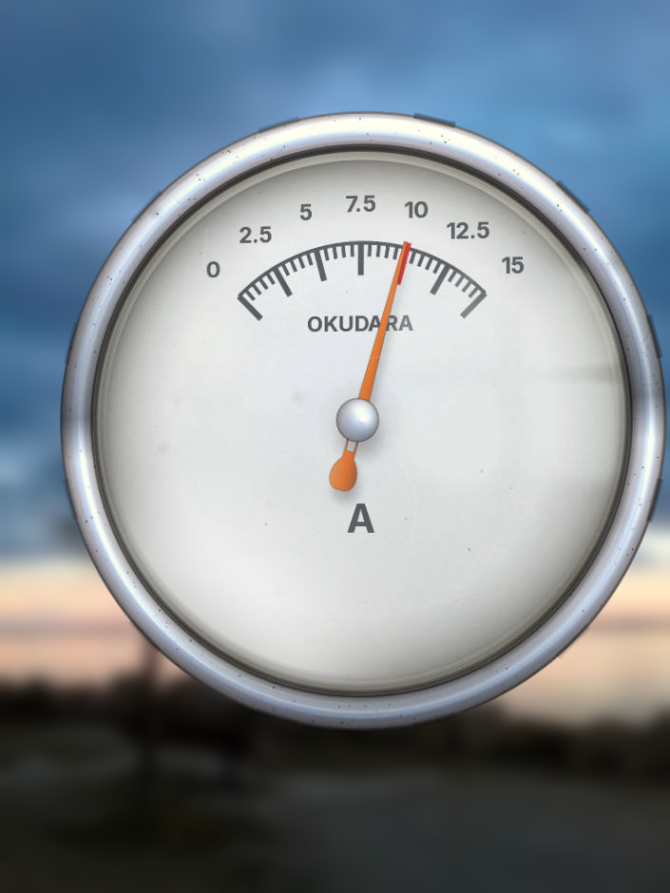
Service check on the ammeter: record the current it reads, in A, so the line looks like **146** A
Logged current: **10** A
